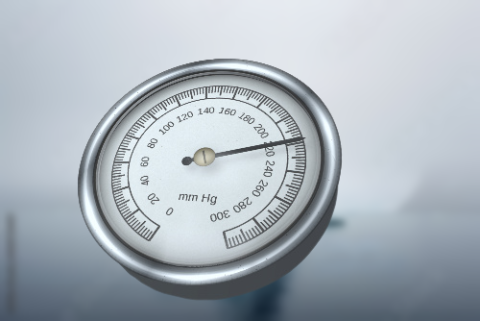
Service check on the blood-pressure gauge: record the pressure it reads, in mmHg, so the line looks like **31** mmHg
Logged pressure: **220** mmHg
